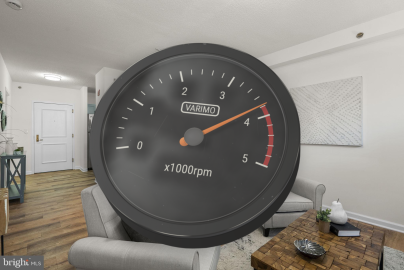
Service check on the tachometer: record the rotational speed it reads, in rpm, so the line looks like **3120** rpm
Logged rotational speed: **3800** rpm
